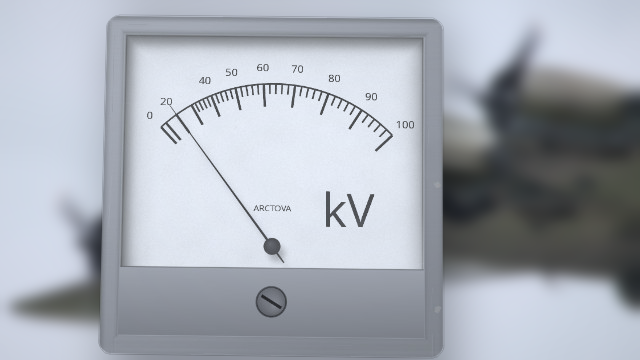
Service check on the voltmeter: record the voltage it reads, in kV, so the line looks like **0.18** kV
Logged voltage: **20** kV
